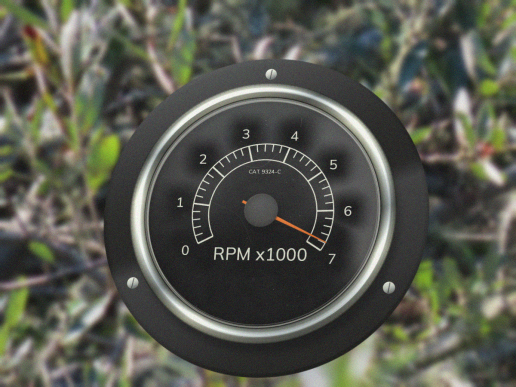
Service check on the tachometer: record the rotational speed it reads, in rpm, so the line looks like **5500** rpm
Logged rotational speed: **6800** rpm
